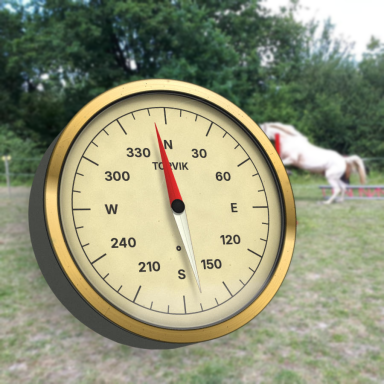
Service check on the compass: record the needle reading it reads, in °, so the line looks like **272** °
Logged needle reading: **350** °
